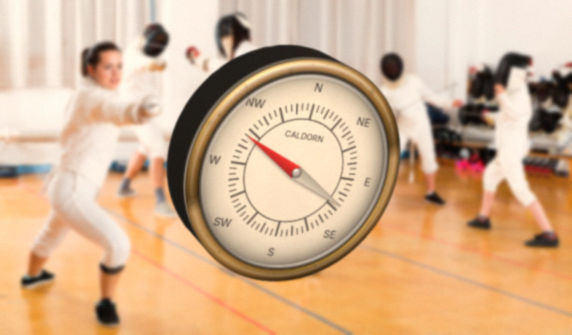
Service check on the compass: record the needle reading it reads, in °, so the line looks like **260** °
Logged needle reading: **295** °
